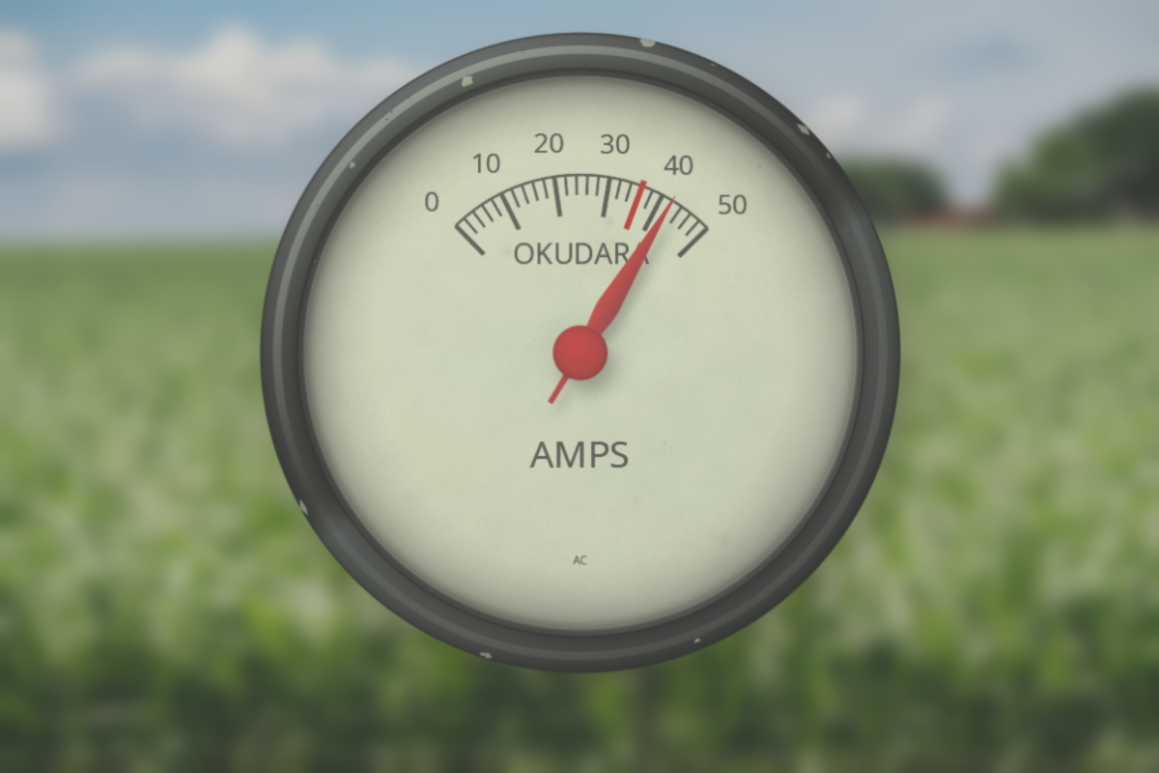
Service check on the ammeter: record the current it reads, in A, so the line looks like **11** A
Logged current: **42** A
